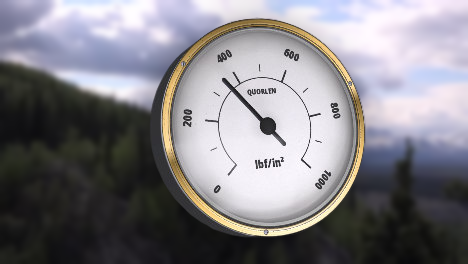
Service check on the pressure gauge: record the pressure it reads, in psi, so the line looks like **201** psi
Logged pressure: **350** psi
